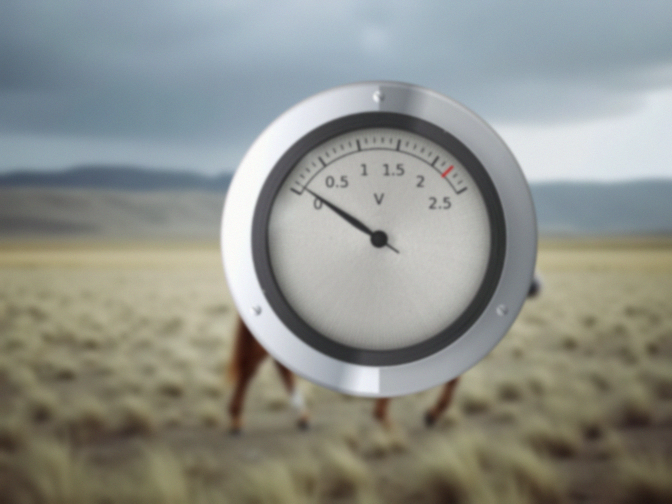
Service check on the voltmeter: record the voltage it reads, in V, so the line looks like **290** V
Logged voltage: **0.1** V
